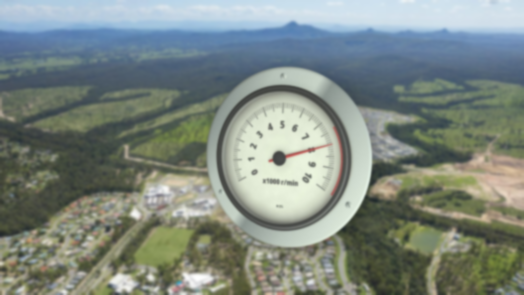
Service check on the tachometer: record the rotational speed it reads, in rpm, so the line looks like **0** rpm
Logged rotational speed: **8000** rpm
